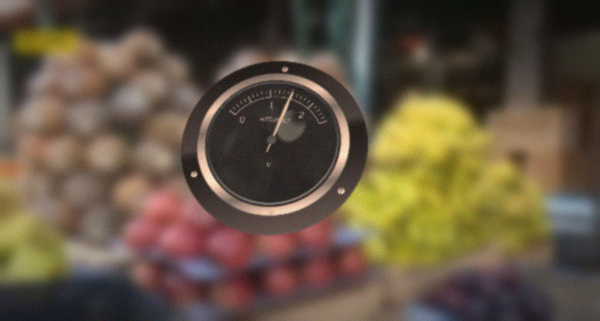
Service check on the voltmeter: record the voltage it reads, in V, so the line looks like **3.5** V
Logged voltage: **1.5** V
